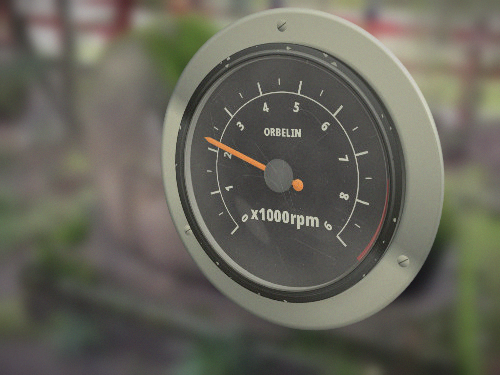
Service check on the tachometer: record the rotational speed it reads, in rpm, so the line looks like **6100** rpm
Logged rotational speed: **2250** rpm
